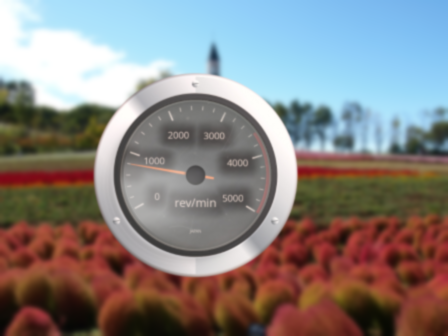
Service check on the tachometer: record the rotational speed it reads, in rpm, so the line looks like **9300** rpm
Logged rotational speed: **800** rpm
